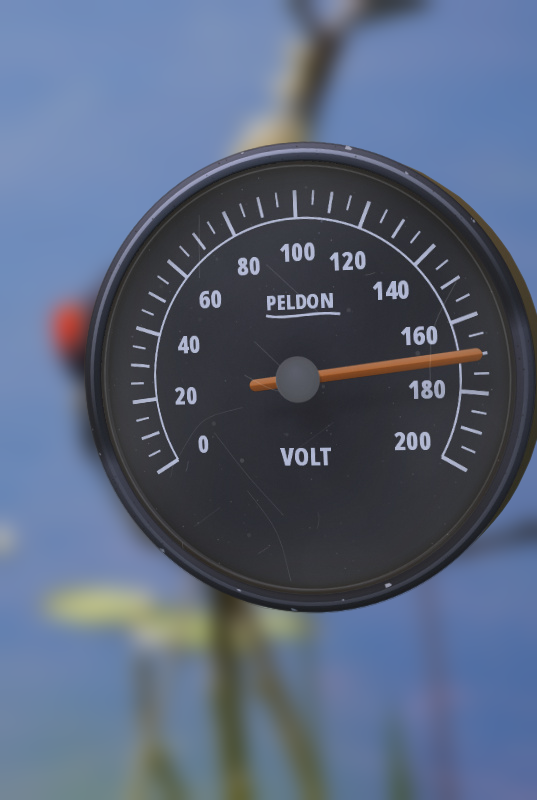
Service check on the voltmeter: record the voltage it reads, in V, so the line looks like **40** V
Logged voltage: **170** V
